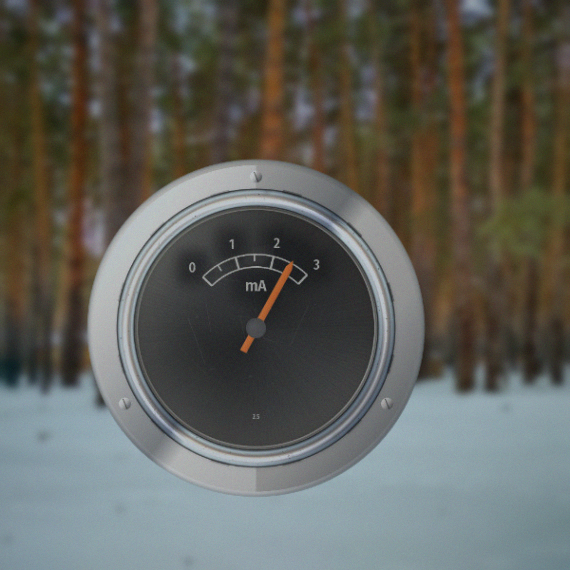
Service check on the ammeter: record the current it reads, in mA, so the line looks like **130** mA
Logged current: **2.5** mA
